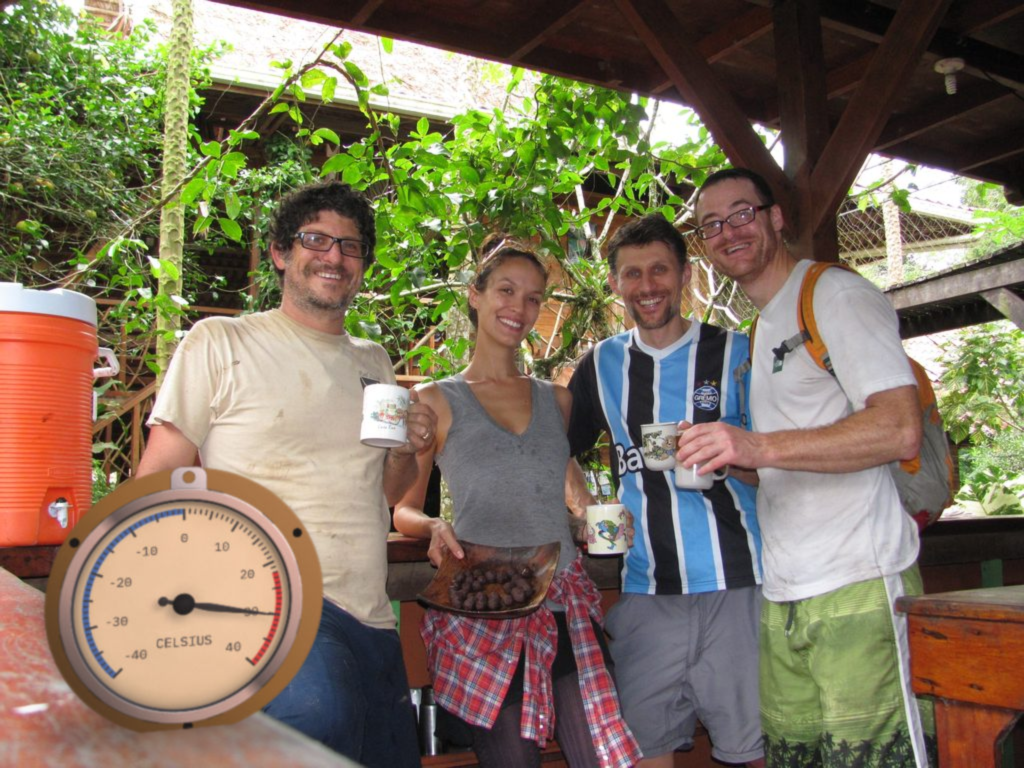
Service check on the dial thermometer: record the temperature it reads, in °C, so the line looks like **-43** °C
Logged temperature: **30** °C
